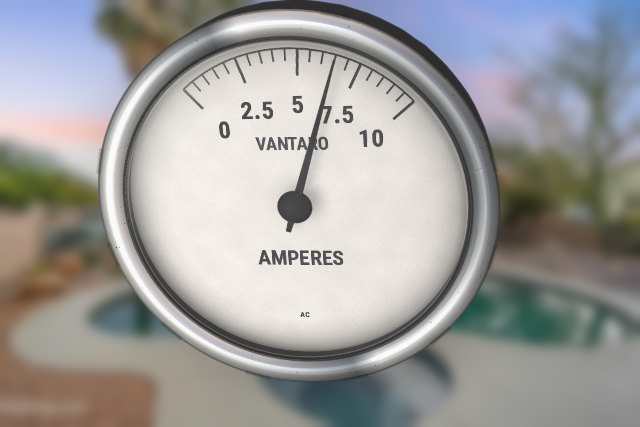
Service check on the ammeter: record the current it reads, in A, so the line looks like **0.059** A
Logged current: **6.5** A
